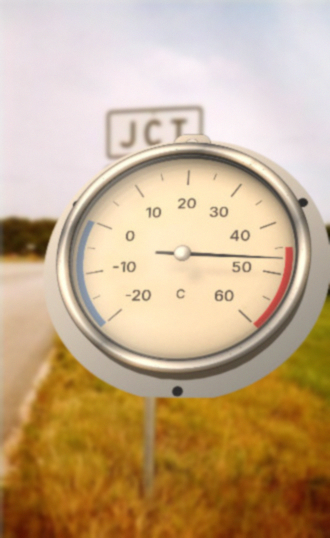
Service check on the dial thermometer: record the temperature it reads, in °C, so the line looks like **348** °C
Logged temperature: **47.5** °C
